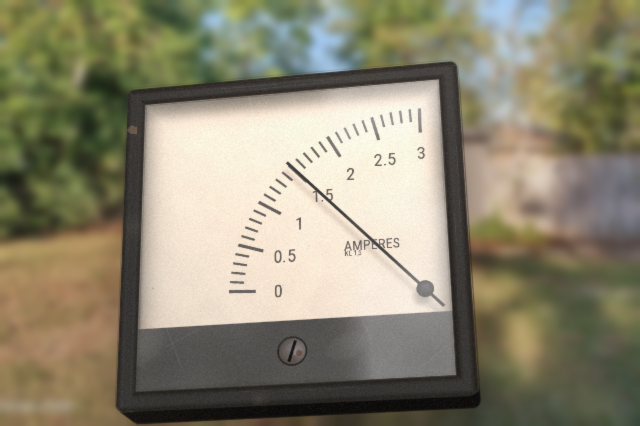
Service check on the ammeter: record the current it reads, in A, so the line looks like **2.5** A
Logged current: **1.5** A
